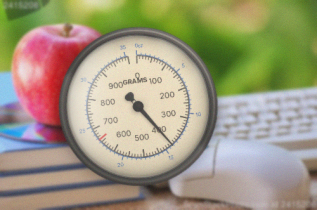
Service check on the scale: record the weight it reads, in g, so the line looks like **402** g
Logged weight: **400** g
